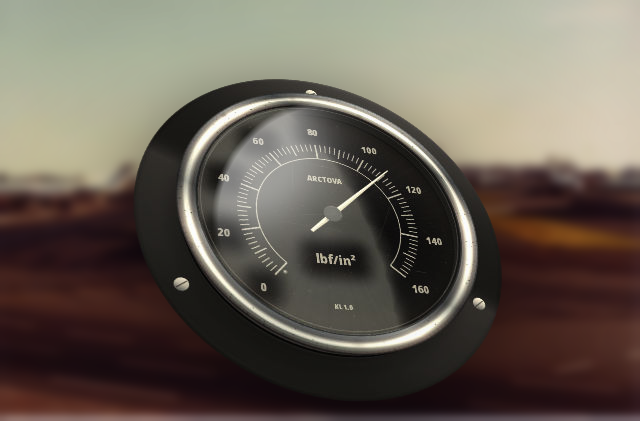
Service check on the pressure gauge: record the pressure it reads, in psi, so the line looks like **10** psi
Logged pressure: **110** psi
